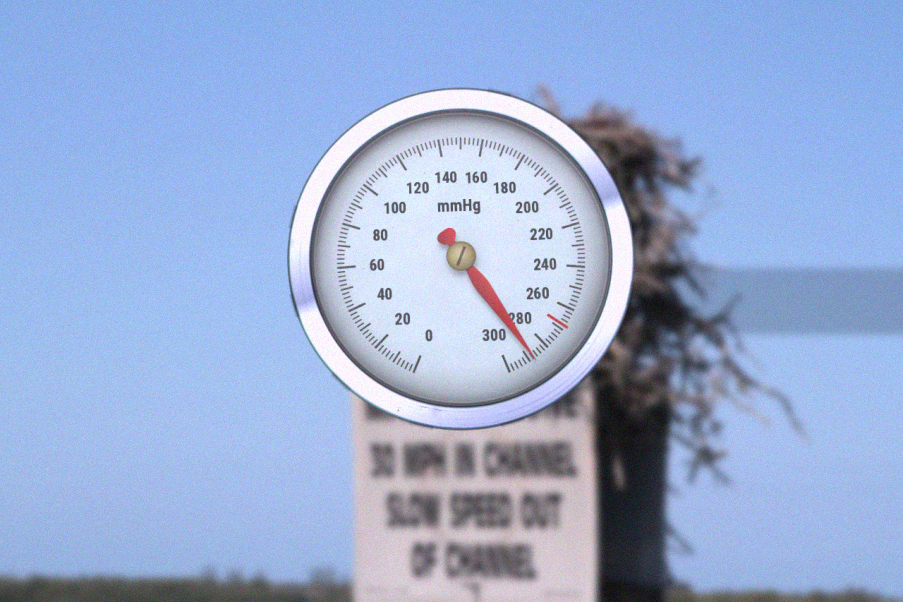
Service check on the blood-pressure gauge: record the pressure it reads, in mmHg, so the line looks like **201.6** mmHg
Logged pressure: **288** mmHg
